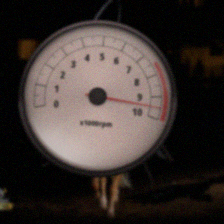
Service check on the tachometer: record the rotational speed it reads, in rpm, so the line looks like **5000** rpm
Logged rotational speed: **9500** rpm
